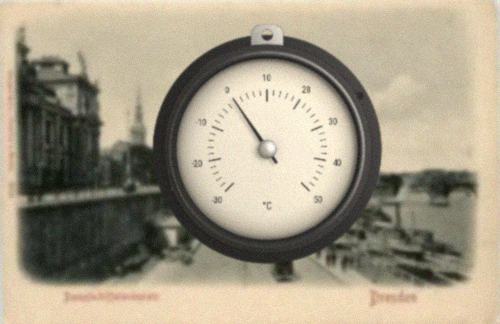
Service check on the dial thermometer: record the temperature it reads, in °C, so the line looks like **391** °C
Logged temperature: **0** °C
